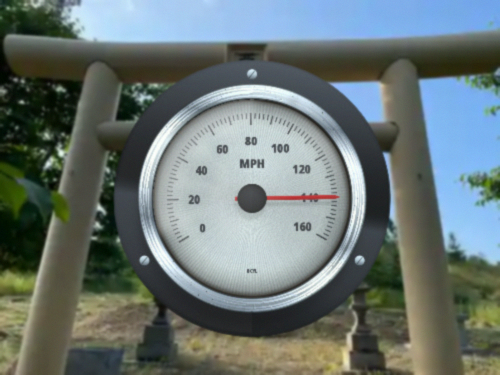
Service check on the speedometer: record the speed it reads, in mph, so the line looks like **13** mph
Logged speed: **140** mph
